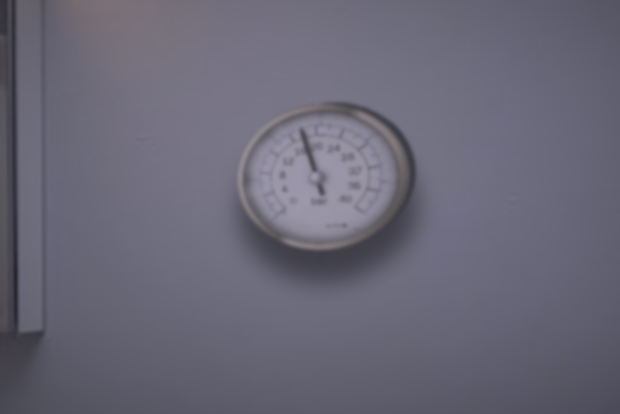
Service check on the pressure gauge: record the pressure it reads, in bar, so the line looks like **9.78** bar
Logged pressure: **18** bar
